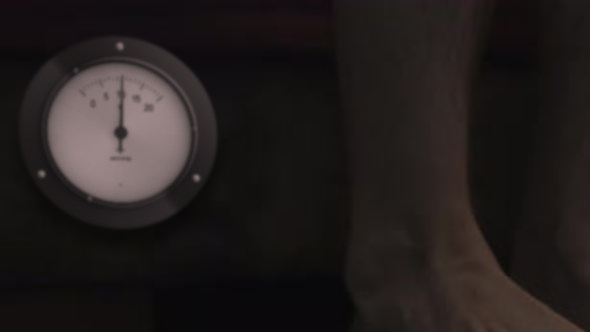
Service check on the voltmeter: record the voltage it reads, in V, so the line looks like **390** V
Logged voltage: **10** V
